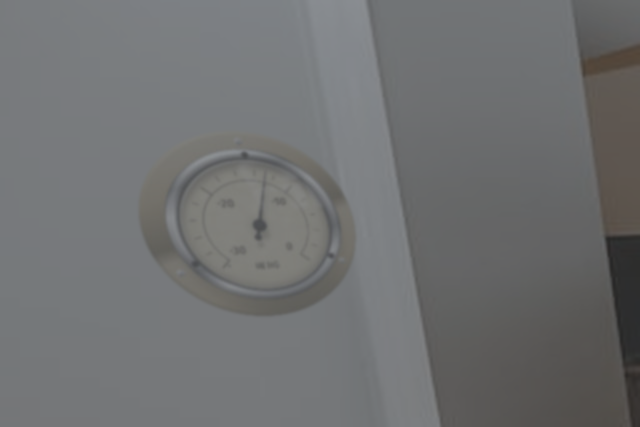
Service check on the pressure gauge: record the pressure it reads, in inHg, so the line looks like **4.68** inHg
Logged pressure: **-13** inHg
